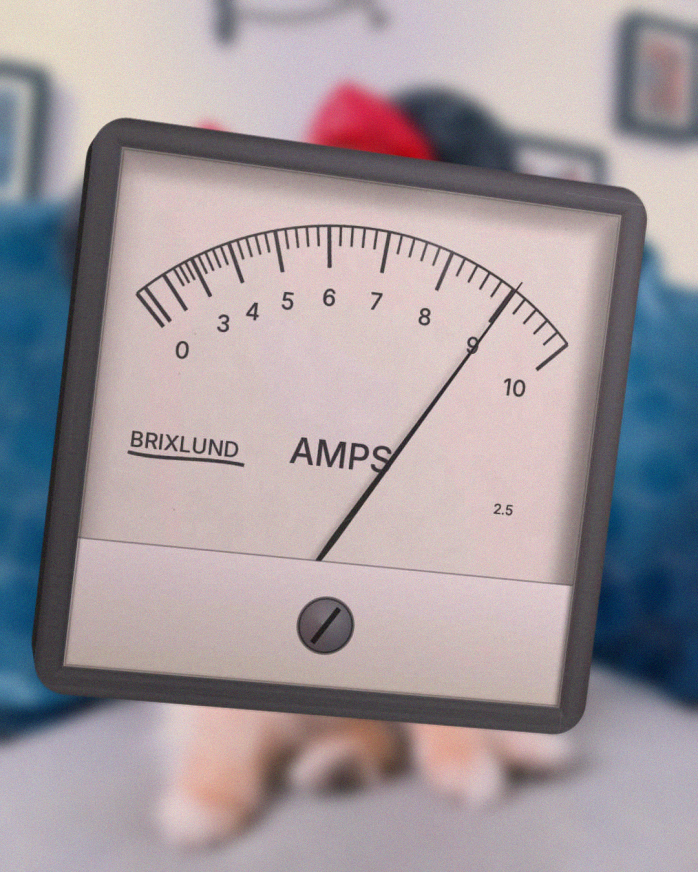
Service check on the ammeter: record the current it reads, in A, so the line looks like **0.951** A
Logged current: **9** A
